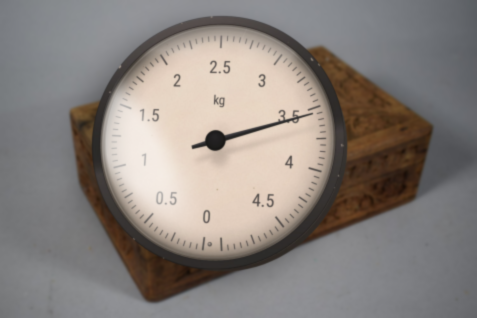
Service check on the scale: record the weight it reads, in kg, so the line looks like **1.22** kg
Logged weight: **3.55** kg
